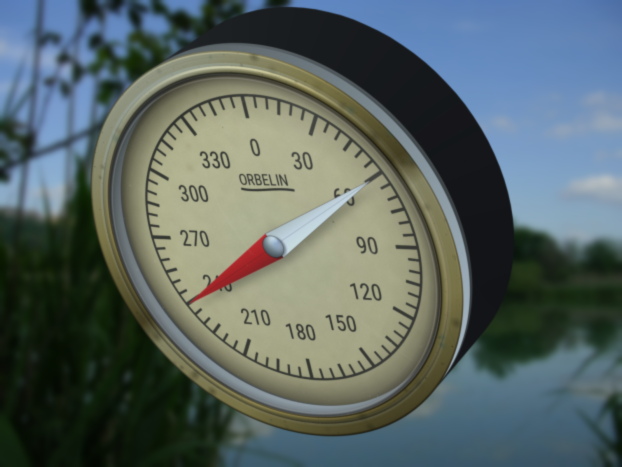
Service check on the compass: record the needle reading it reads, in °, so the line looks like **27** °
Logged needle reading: **240** °
